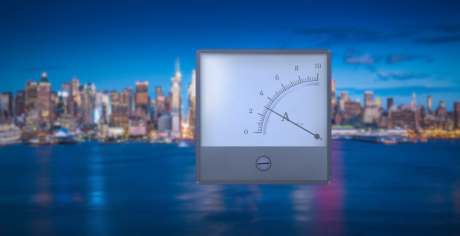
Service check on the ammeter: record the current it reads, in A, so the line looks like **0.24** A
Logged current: **3** A
